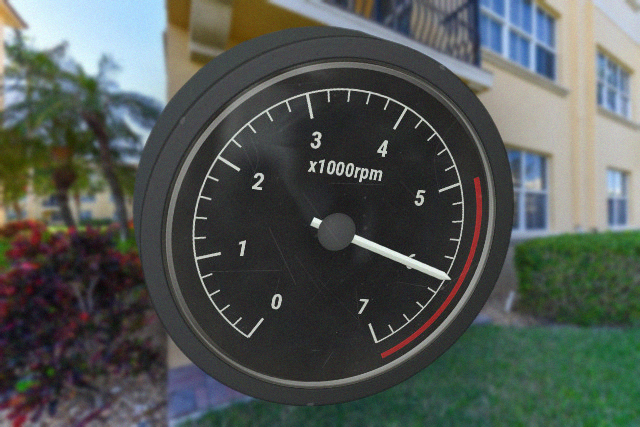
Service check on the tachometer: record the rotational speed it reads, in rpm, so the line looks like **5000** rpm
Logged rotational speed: **6000** rpm
